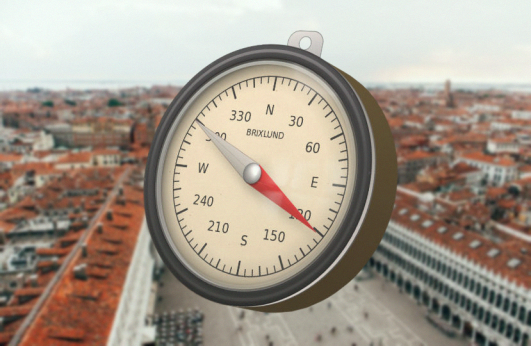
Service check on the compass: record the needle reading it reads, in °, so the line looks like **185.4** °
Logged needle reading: **120** °
